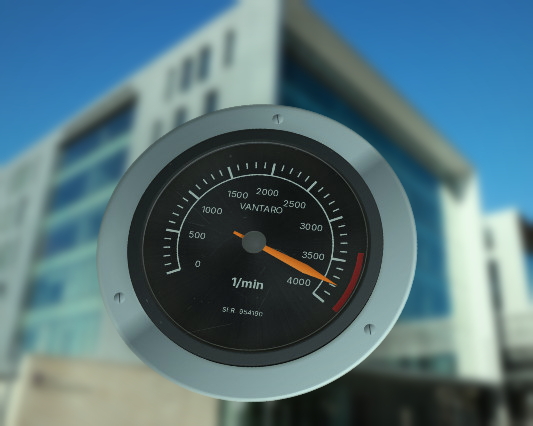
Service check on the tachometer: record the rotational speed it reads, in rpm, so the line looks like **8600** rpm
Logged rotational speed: **3800** rpm
